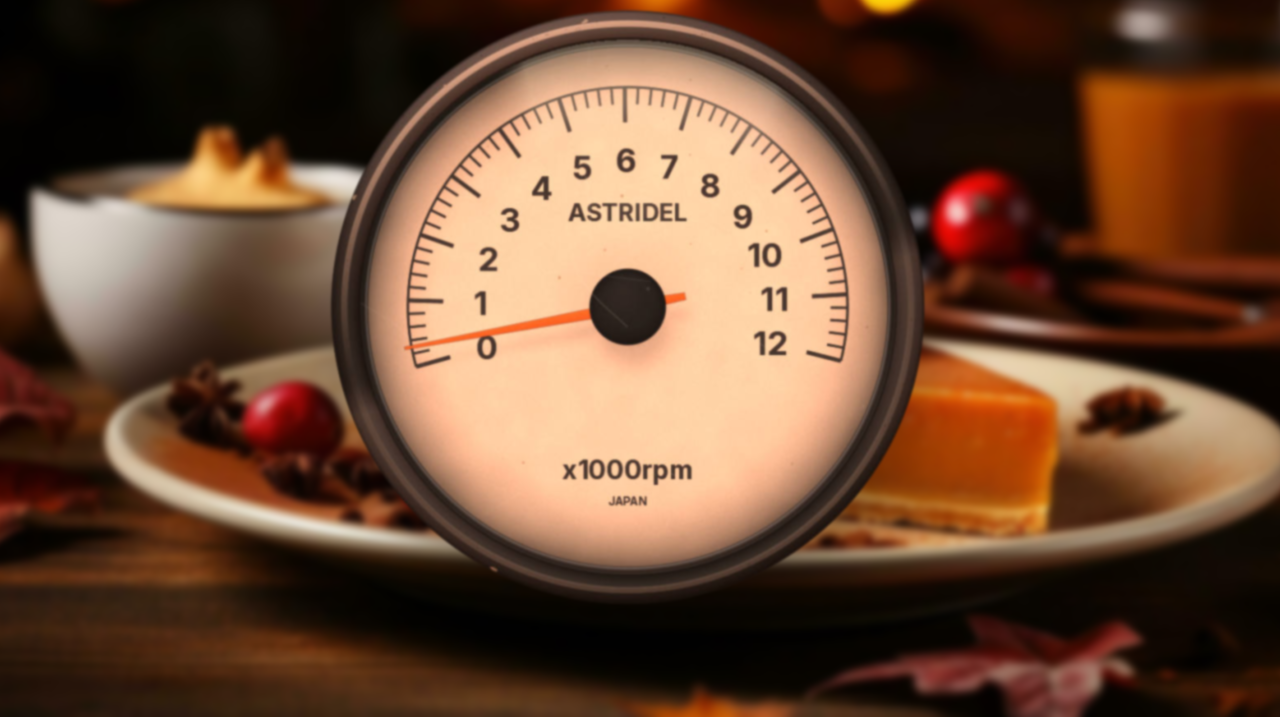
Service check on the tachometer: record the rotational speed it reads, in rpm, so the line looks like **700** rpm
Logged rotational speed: **300** rpm
